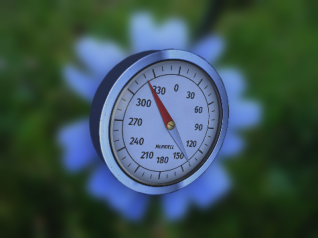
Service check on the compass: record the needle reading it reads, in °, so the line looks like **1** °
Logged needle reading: **320** °
